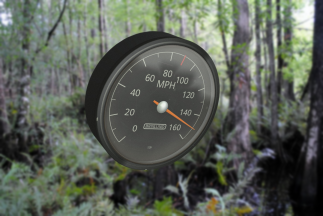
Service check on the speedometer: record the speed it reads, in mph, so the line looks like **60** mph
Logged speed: **150** mph
